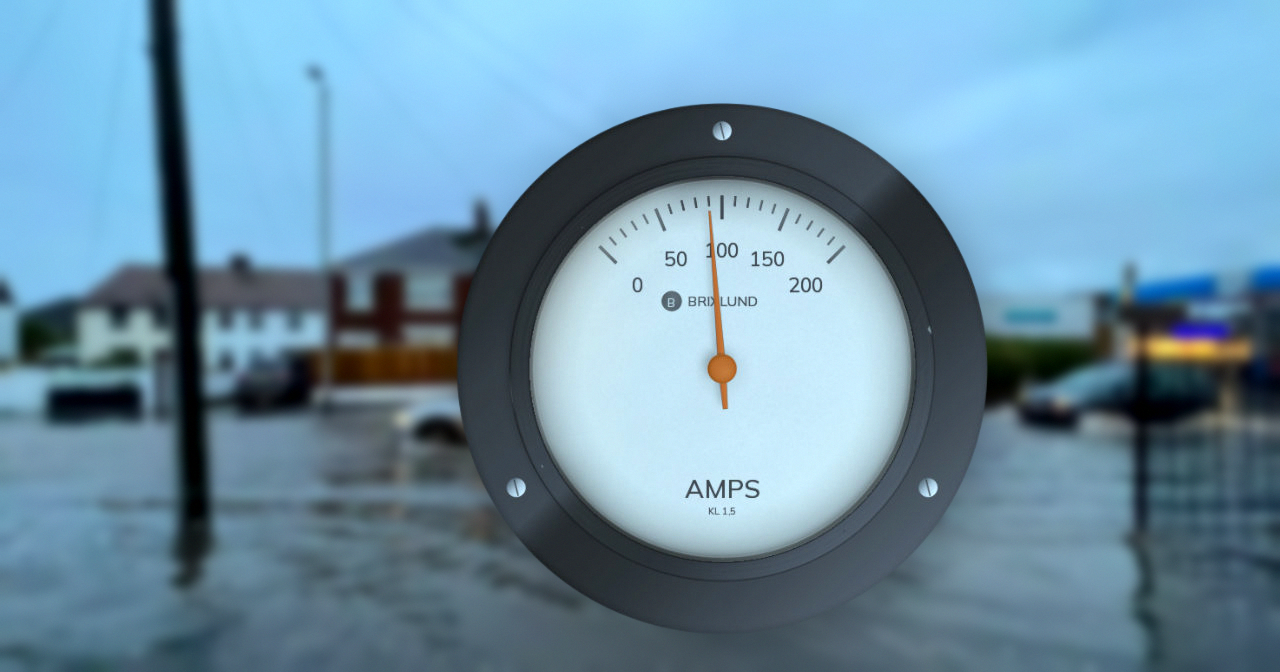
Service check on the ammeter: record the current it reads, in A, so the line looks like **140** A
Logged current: **90** A
